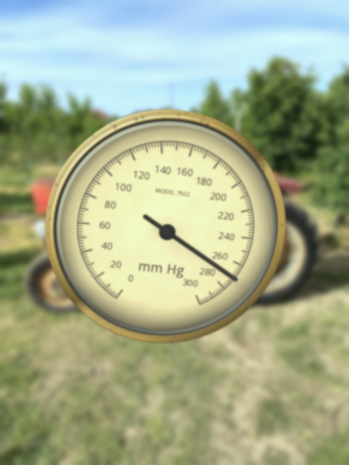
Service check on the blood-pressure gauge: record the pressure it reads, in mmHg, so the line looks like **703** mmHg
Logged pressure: **270** mmHg
